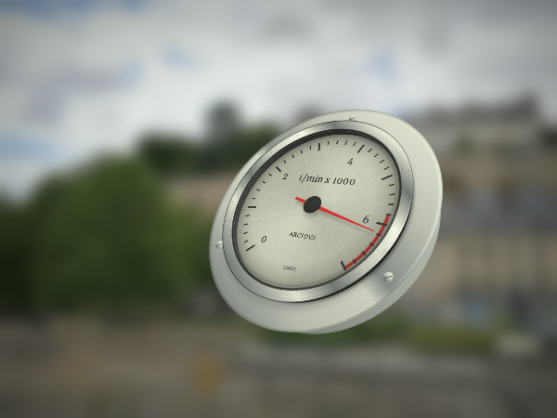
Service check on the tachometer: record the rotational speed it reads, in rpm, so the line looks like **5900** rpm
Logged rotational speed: **6200** rpm
